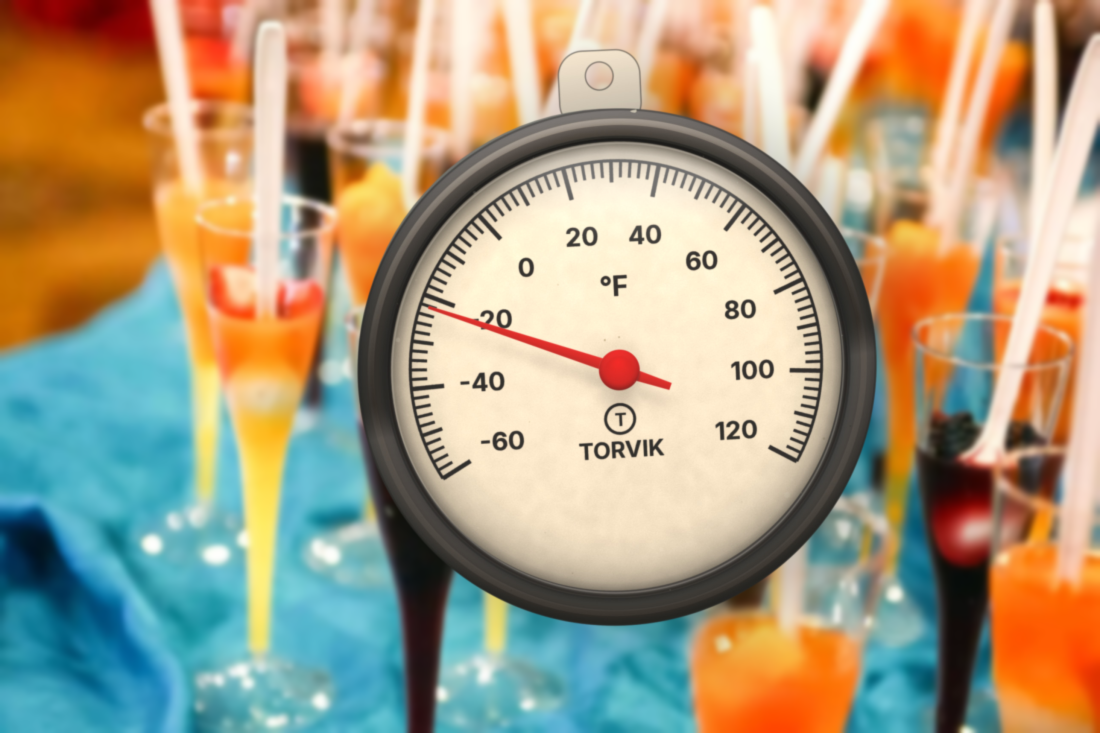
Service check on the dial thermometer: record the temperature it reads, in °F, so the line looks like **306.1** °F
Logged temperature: **-22** °F
